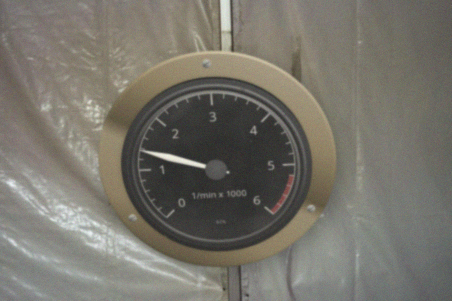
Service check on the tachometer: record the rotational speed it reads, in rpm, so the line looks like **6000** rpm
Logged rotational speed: **1400** rpm
